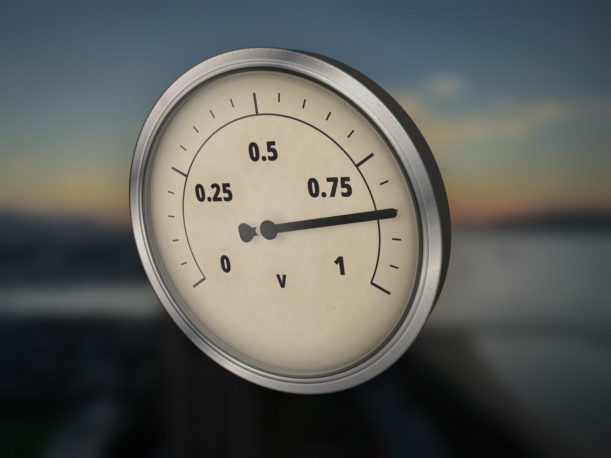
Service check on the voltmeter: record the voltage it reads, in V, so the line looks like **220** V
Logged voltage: **0.85** V
